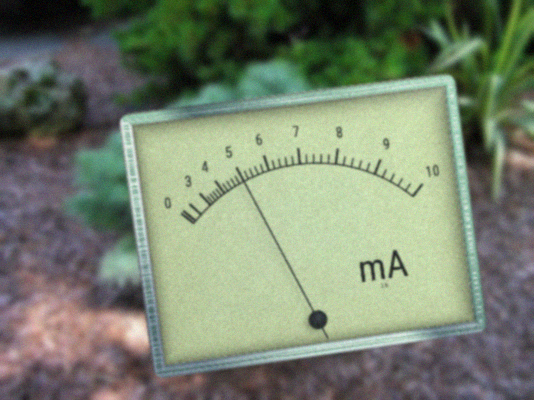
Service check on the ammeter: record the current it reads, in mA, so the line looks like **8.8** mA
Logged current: **5** mA
